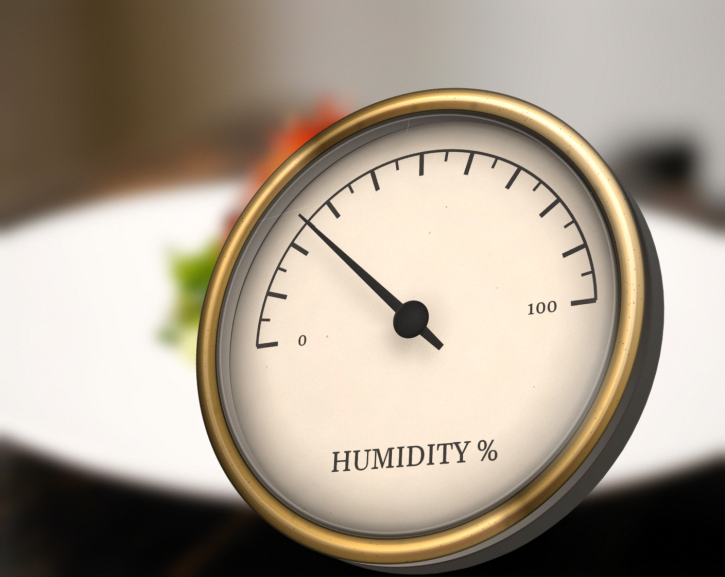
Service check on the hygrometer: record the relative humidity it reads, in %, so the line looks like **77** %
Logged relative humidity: **25** %
